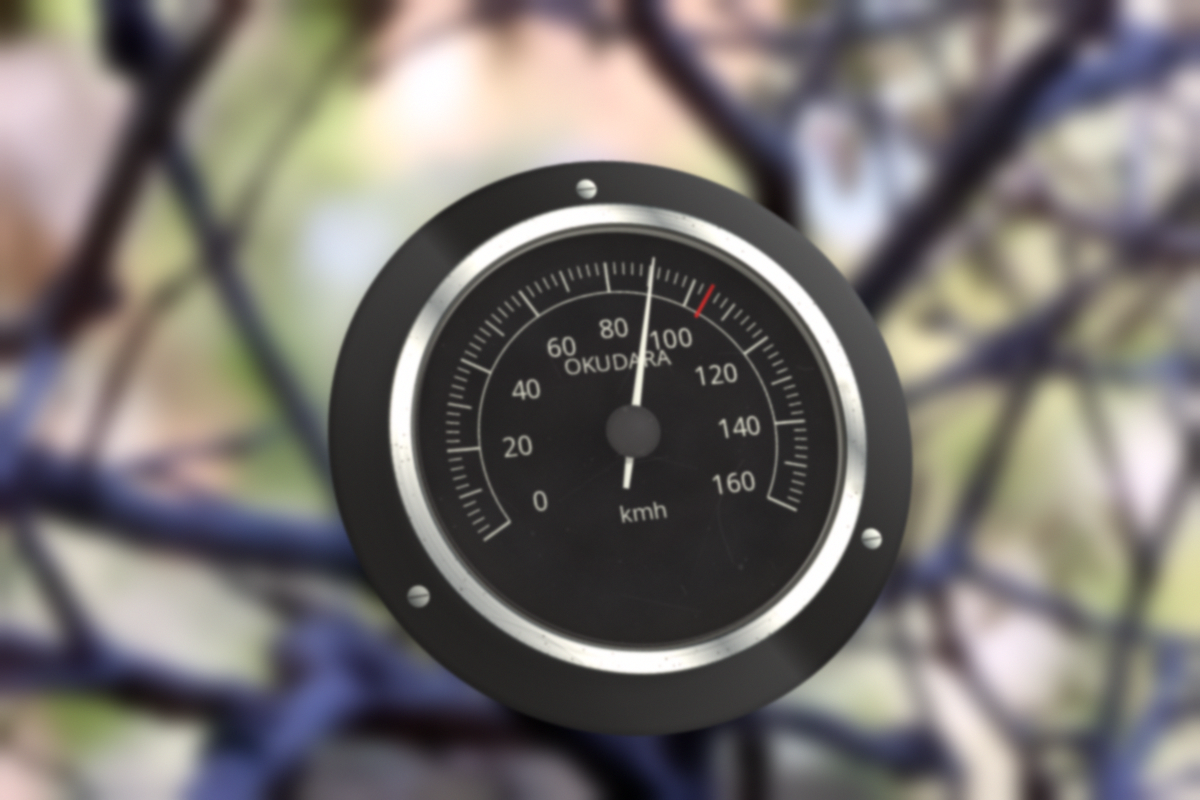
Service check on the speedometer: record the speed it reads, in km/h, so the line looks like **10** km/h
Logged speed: **90** km/h
